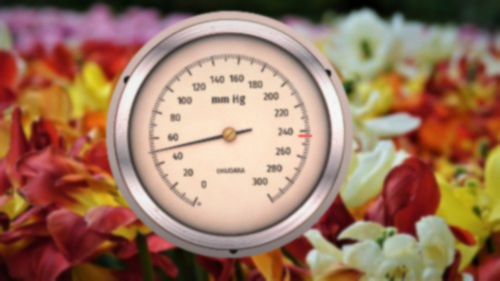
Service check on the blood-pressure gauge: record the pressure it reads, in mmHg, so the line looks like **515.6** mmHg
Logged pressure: **50** mmHg
